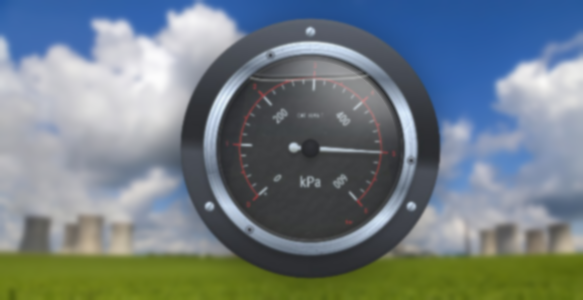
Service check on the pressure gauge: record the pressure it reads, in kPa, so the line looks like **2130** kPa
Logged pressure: **500** kPa
